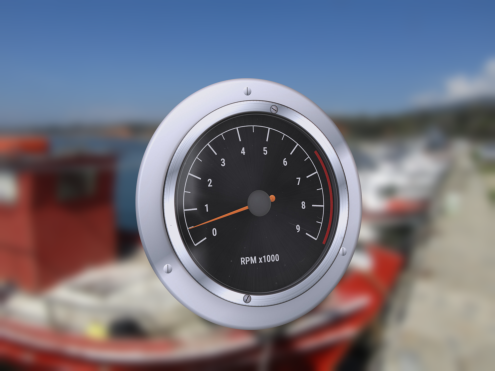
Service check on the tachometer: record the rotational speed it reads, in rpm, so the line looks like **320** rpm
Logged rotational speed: **500** rpm
